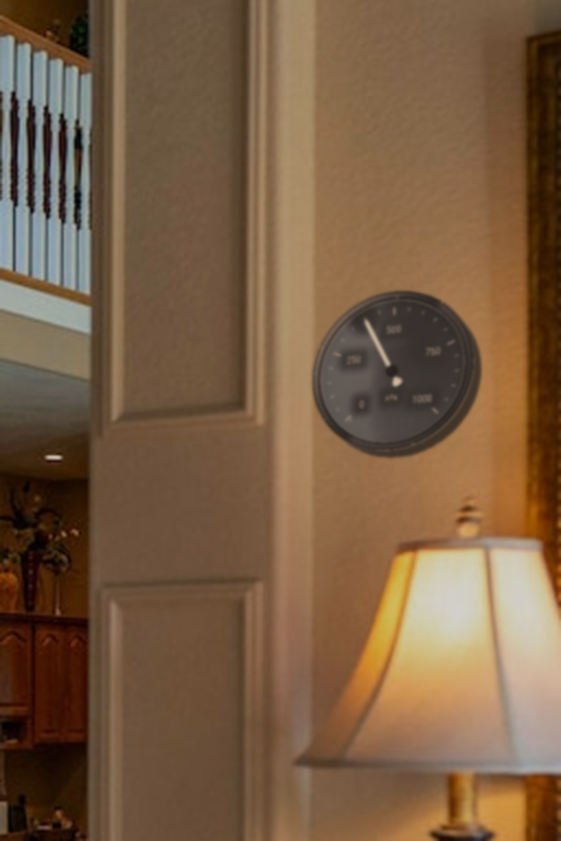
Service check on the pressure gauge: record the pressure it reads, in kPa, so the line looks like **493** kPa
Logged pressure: **400** kPa
